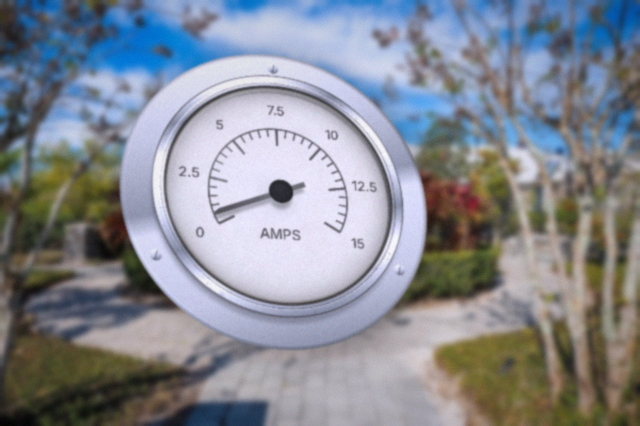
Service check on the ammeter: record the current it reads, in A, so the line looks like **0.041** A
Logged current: **0.5** A
